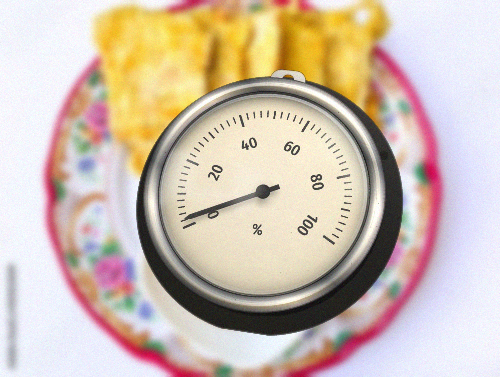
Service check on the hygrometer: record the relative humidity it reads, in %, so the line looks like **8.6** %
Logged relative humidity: **2** %
